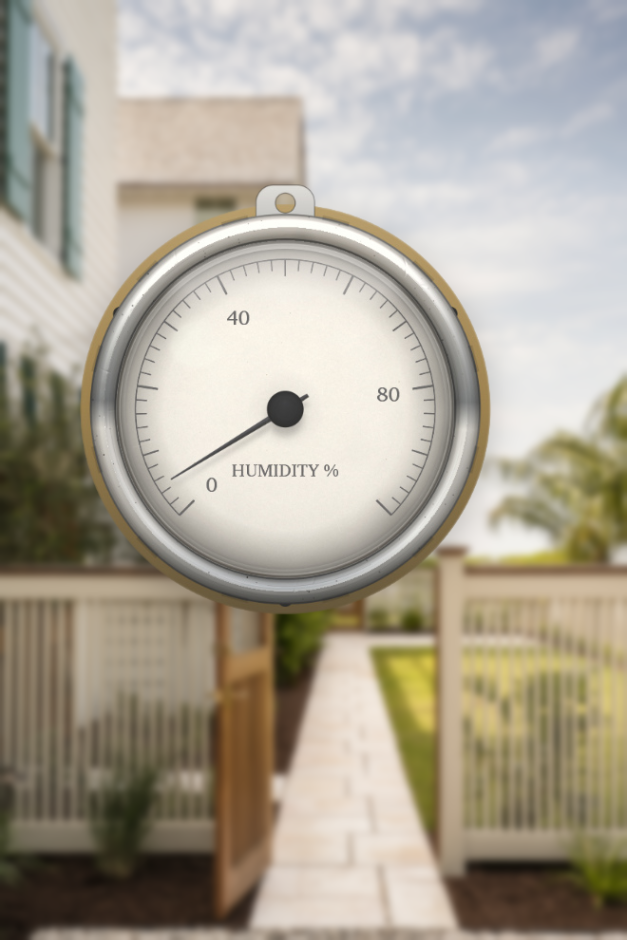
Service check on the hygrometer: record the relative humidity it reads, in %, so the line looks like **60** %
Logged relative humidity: **5** %
